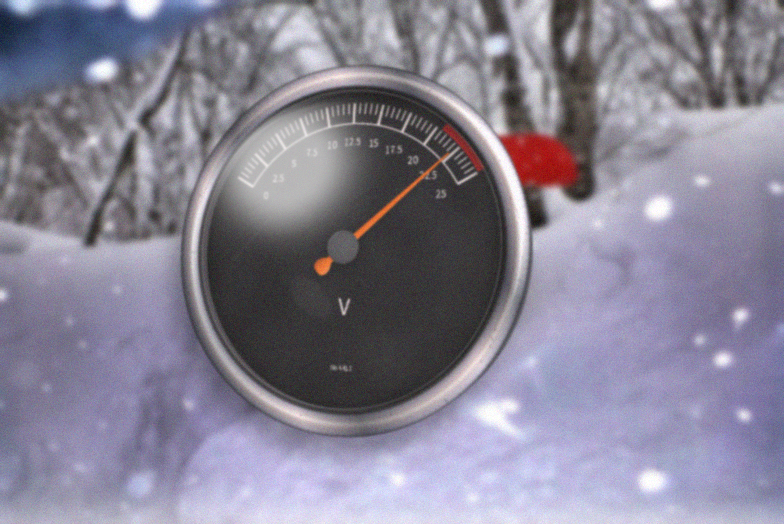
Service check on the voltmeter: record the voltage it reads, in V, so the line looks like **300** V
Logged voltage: **22.5** V
